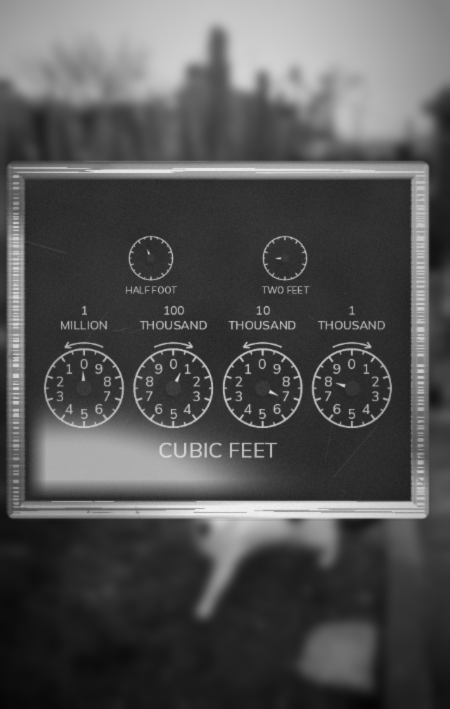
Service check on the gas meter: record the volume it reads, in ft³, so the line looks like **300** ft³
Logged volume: **6800** ft³
